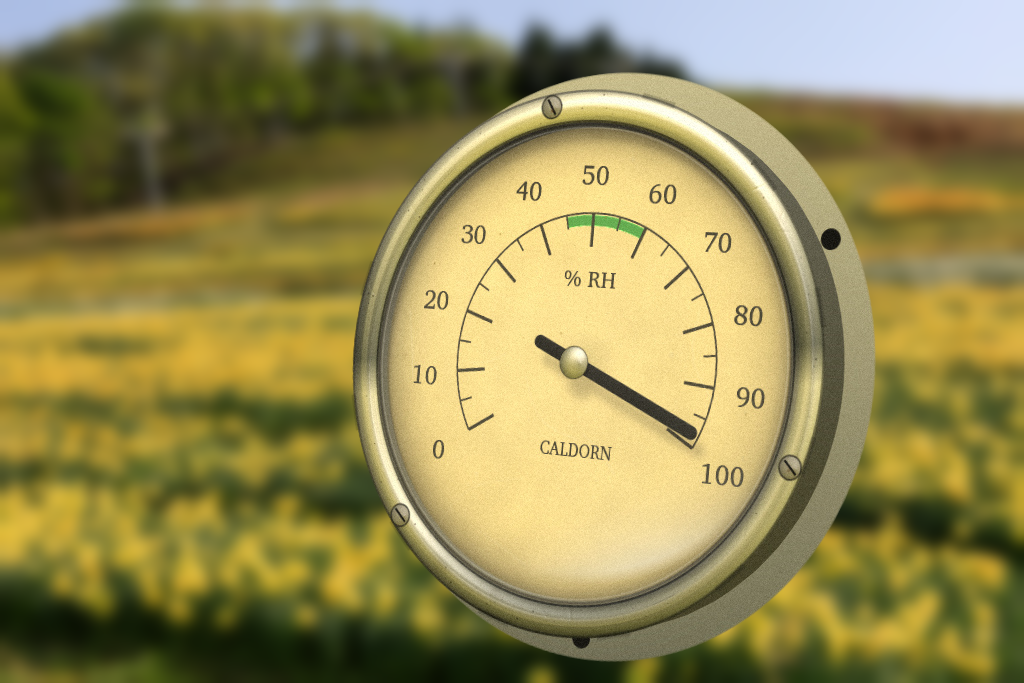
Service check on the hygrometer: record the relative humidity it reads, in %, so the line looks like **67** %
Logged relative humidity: **97.5** %
